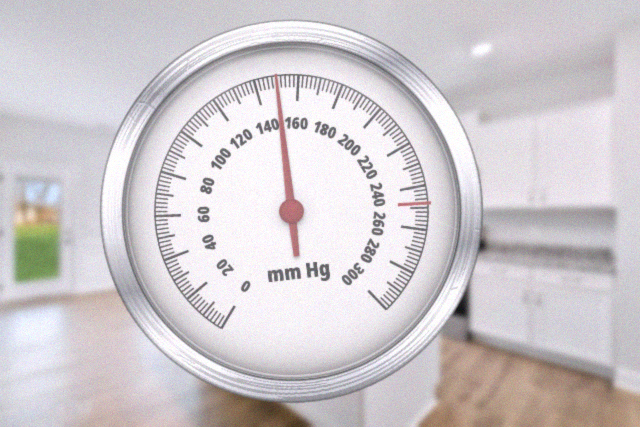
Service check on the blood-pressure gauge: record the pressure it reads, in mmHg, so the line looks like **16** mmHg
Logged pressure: **150** mmHg
